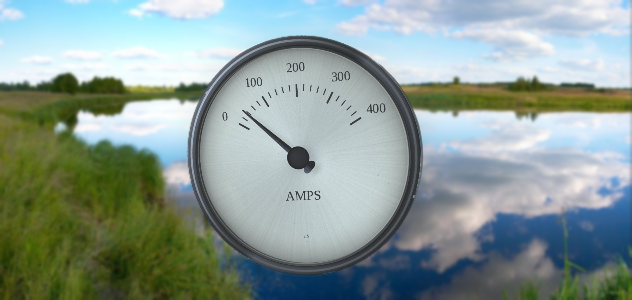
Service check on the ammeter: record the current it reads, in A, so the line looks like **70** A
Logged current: **40** A
